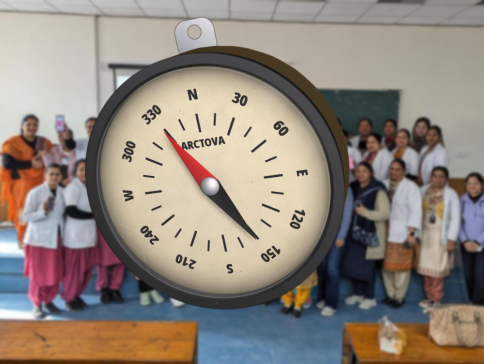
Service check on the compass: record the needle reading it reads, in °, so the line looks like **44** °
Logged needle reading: **330** °
